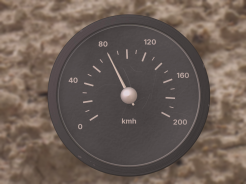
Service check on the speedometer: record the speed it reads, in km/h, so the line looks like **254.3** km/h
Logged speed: **80** km/h
